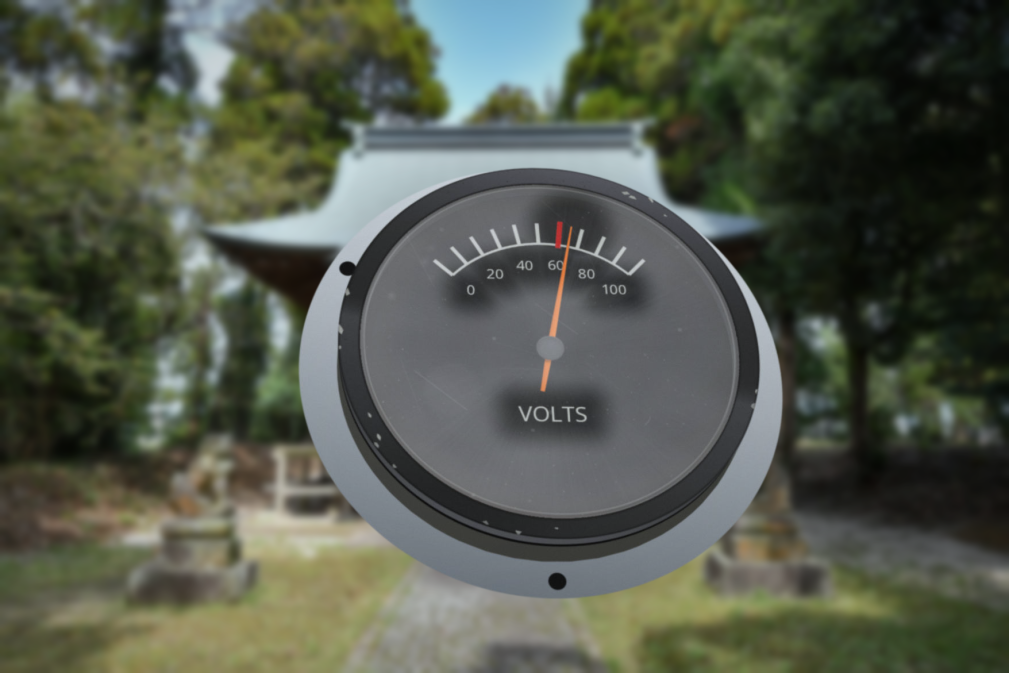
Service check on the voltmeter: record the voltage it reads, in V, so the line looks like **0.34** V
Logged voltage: **65** V
